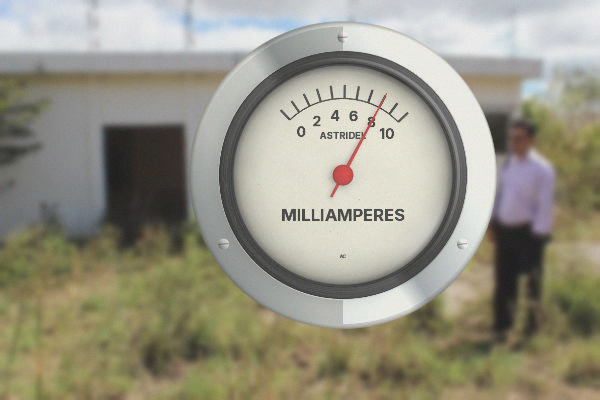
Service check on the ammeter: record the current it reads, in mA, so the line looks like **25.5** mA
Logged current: **8** mA
